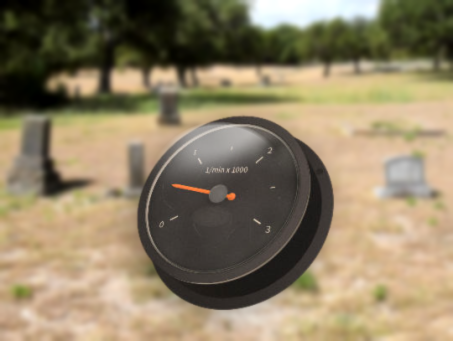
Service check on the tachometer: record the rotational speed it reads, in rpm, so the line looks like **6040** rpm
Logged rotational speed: **500** rpm
